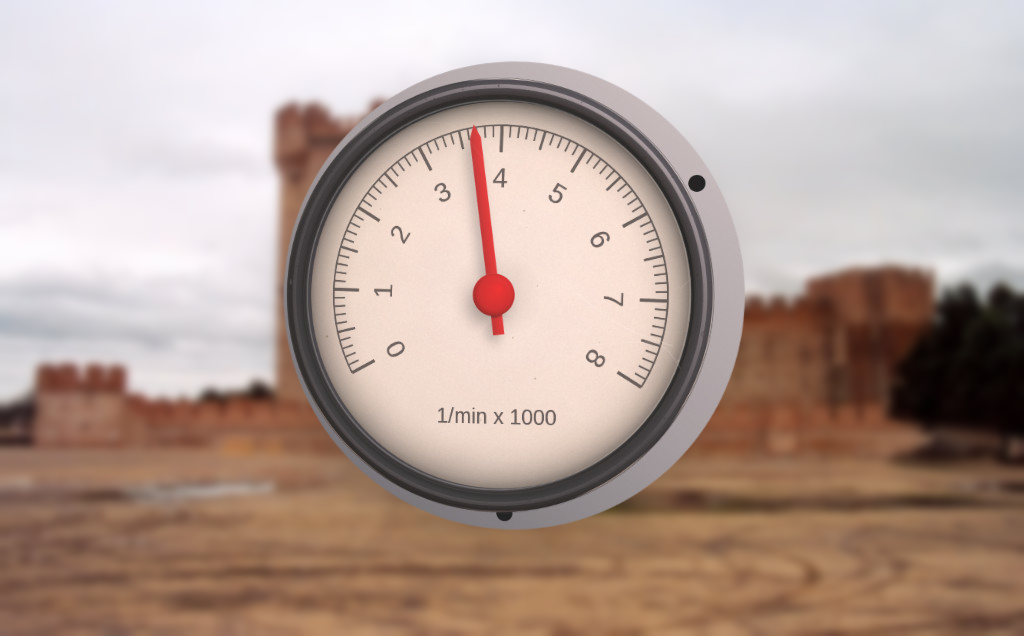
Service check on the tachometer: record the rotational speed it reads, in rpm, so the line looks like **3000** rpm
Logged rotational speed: **3700** rpm
